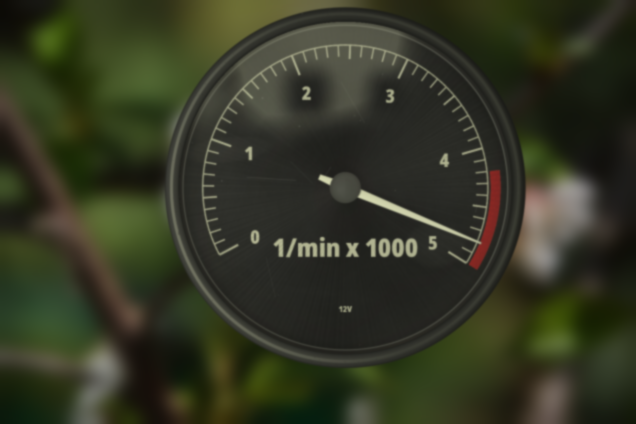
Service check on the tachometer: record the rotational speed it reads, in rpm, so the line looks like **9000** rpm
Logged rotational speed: **4800** rpm
